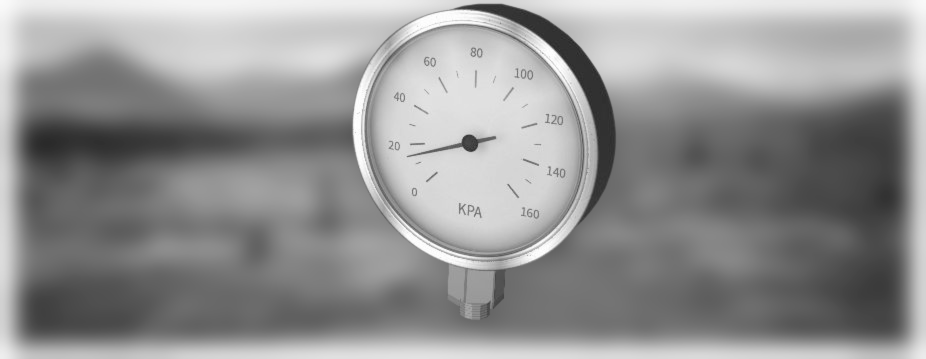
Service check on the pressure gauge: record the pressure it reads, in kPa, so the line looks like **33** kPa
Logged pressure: **15** kPa
